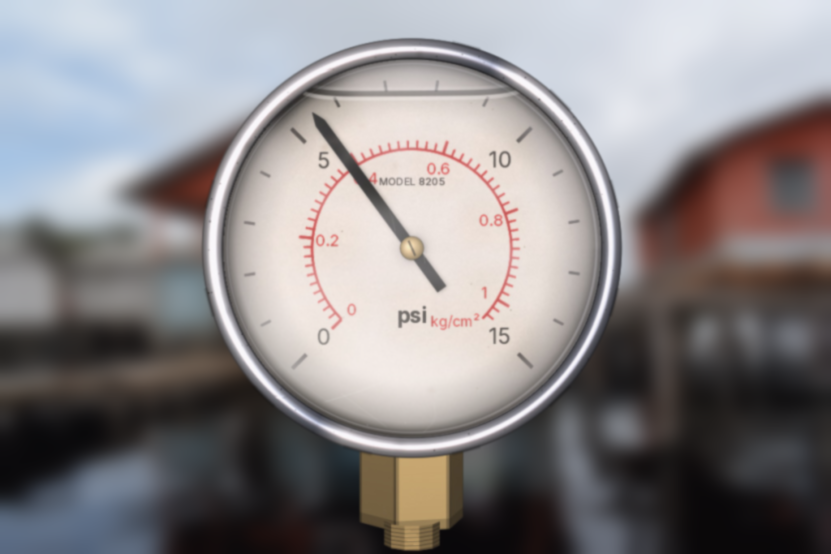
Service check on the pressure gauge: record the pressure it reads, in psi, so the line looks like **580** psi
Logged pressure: **5.5** psi
